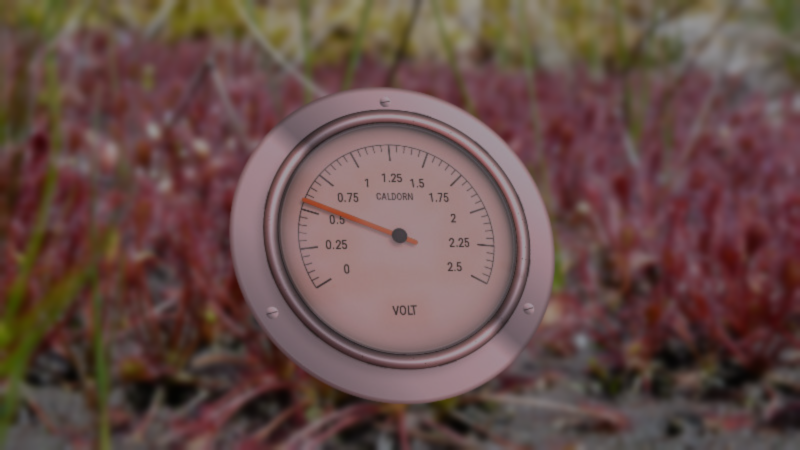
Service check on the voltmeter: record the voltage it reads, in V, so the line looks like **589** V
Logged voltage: **0.55** V
